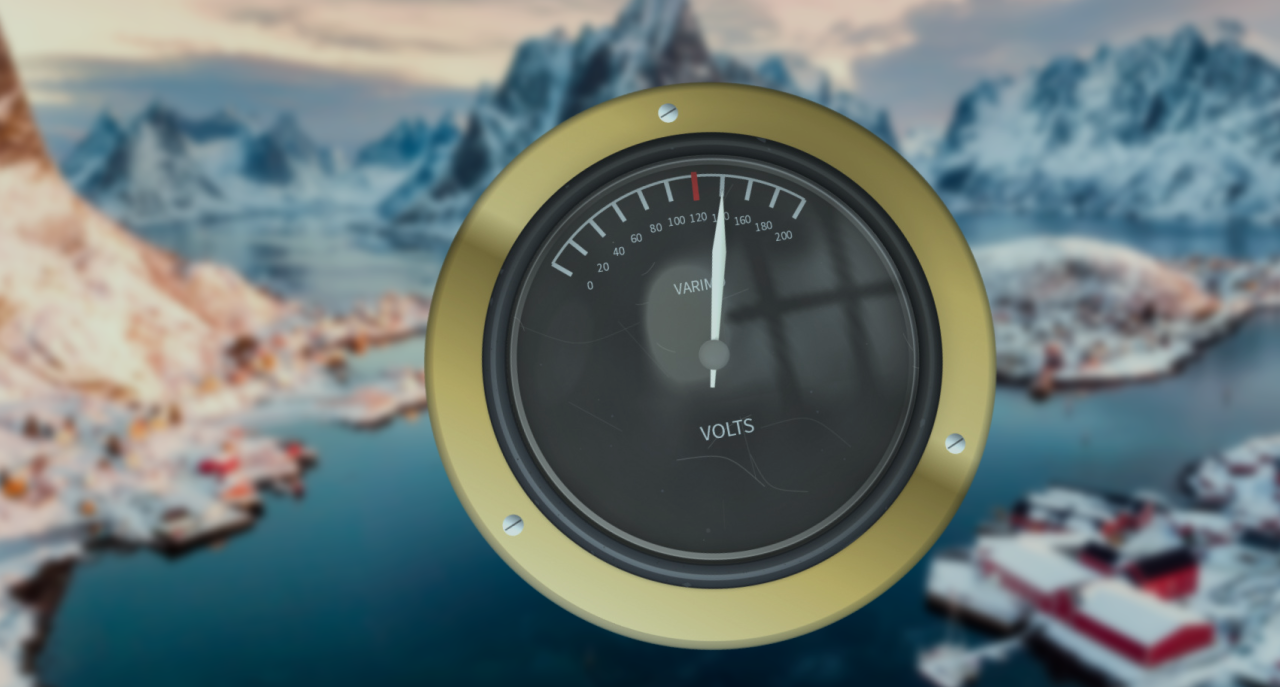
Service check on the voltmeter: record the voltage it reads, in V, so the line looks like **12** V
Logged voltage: **140** V
